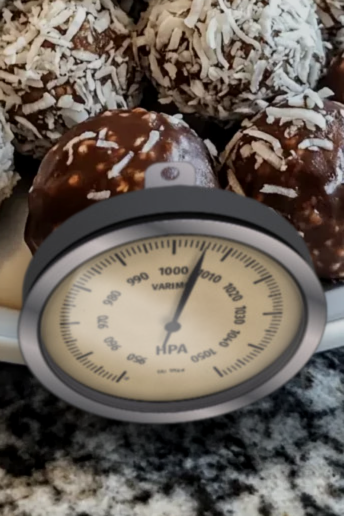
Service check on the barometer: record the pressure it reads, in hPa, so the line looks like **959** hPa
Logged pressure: **1005** hPa
